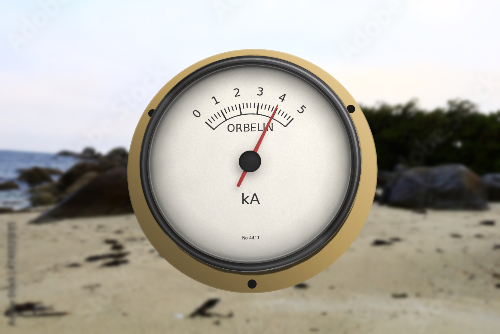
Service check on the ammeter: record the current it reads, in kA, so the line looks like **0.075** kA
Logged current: **4** kA
